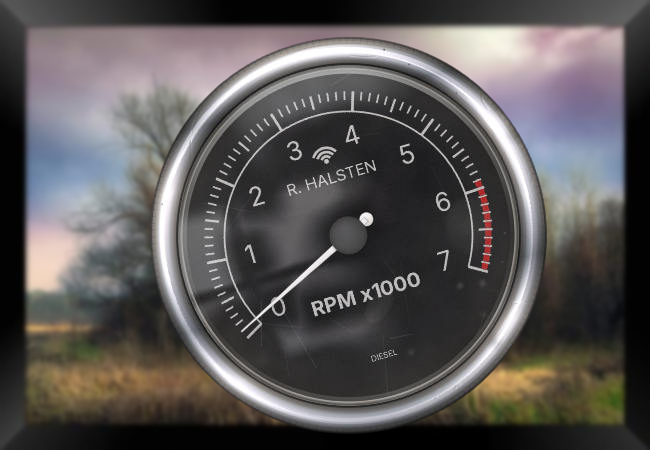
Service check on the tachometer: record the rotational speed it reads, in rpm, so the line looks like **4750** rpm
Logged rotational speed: **100** rpm
